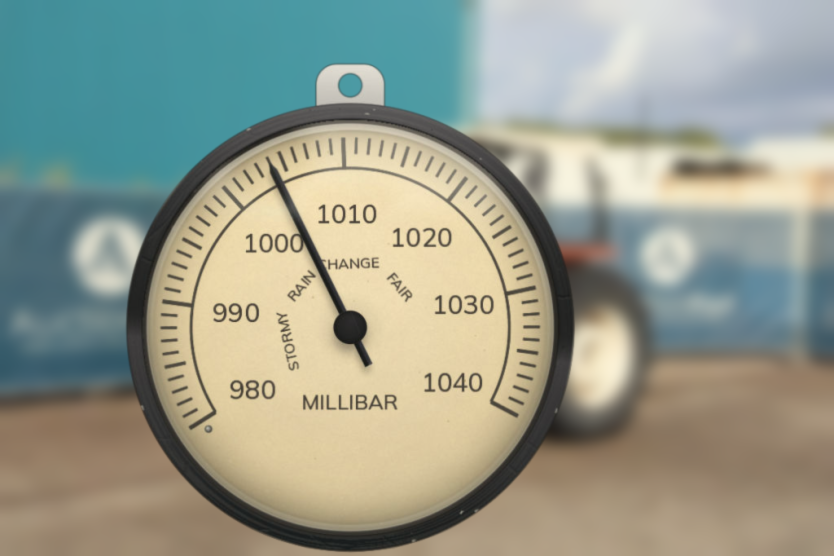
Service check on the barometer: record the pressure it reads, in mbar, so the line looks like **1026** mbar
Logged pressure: **1004** mbar
